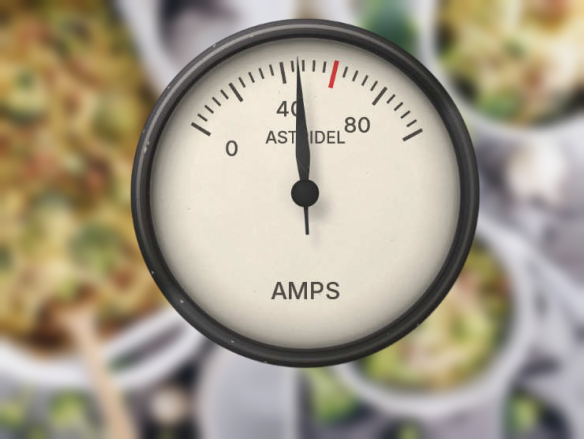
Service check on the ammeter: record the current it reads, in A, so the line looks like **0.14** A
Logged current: **46** A
